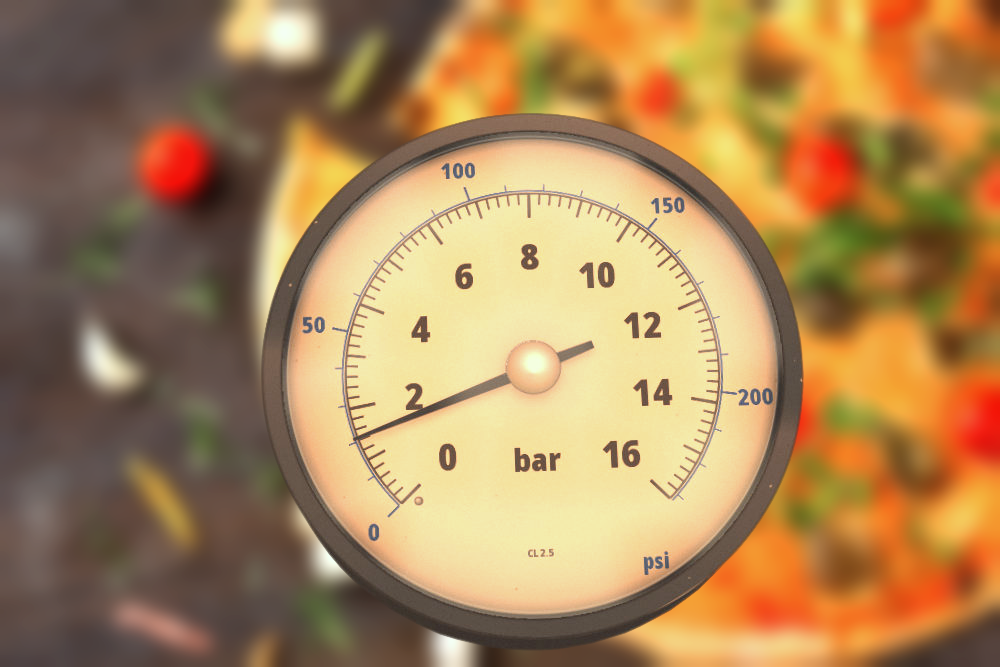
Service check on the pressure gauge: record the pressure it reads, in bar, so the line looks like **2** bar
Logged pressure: **1.4** bar
